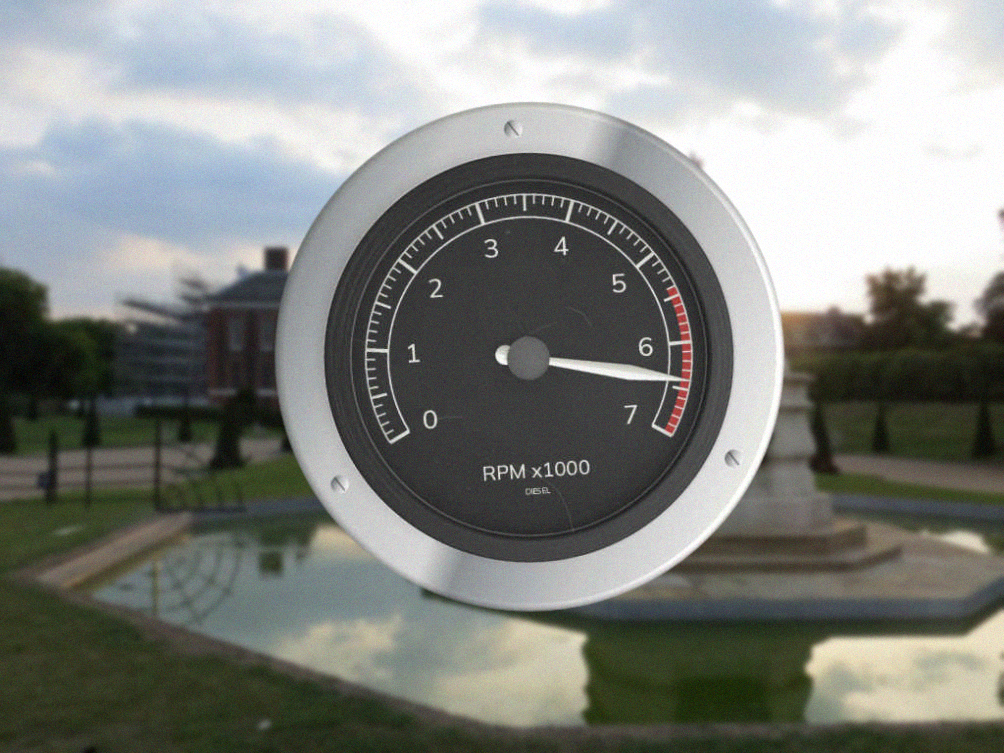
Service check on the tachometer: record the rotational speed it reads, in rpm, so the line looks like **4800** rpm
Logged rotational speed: **6400** rpm
